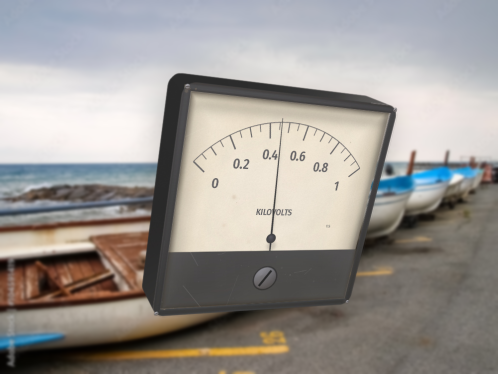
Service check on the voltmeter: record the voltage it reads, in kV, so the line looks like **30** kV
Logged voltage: **0.45** kV
